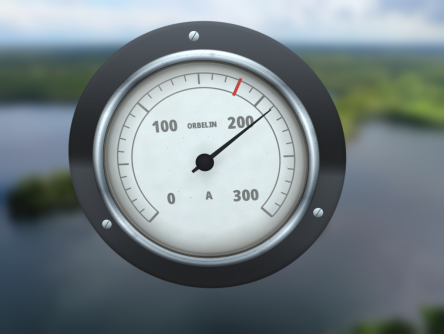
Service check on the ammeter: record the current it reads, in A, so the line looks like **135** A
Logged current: **210** A
